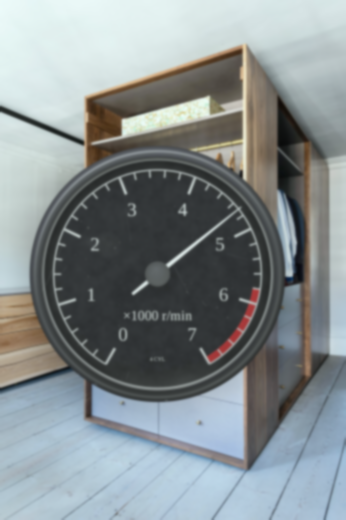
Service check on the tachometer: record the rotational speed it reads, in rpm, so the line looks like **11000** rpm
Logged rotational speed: **4700** rpm
